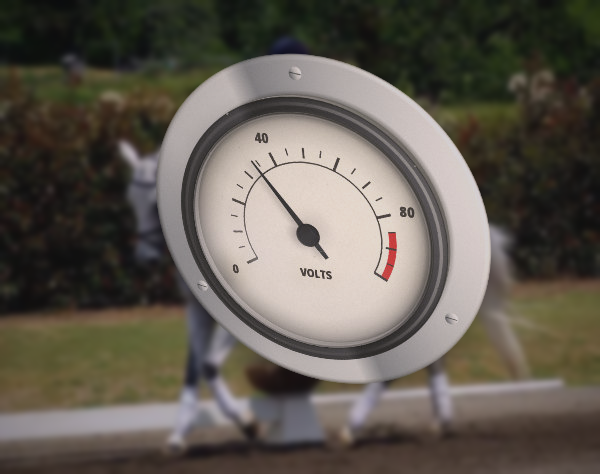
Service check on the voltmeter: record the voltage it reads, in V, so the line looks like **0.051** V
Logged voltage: **35** V
